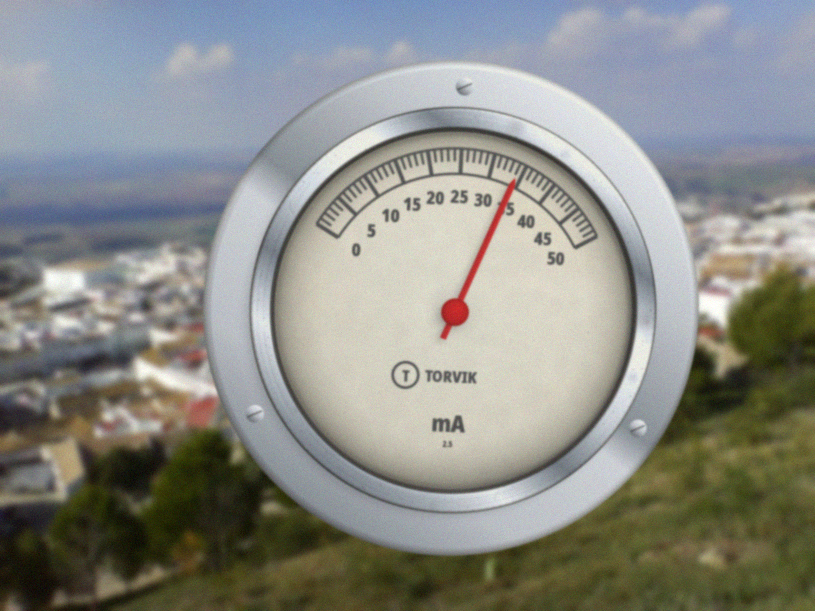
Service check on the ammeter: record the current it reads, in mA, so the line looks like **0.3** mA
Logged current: **34** mA
